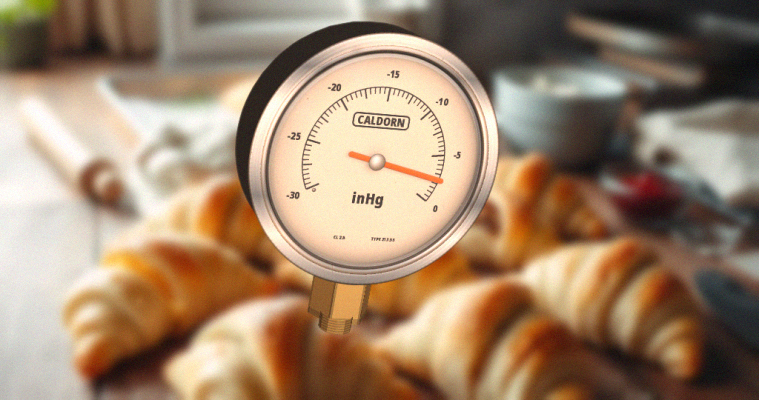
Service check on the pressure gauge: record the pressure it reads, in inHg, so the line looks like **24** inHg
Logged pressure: **-2.5** inHg
